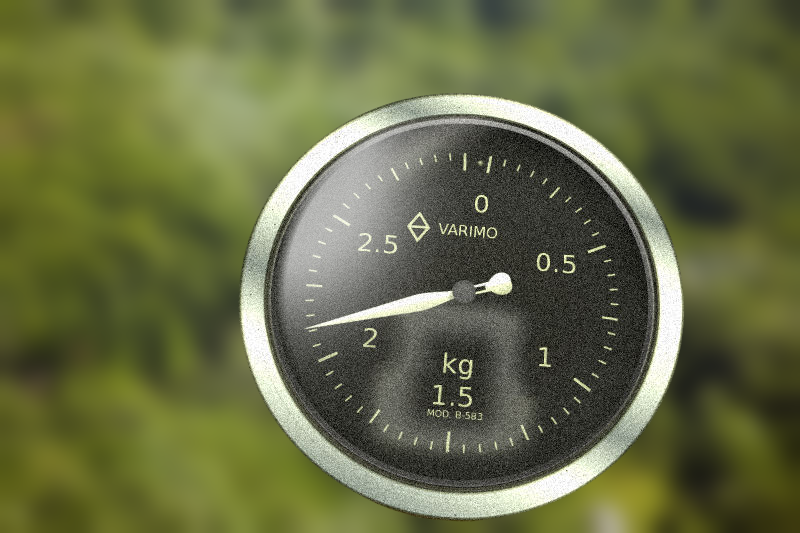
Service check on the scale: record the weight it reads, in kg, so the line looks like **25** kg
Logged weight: **2.1** kg
